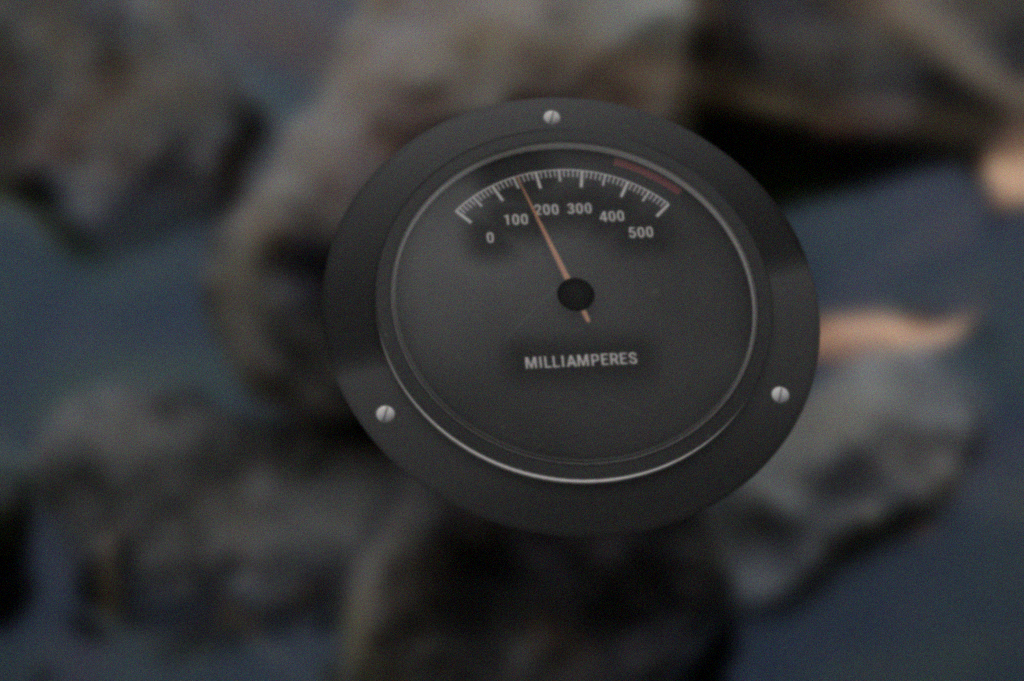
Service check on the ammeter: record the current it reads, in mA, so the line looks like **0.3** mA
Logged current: **150** mA
